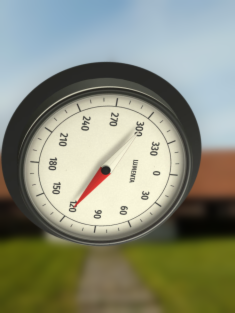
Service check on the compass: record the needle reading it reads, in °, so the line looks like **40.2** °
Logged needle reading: **120** °
